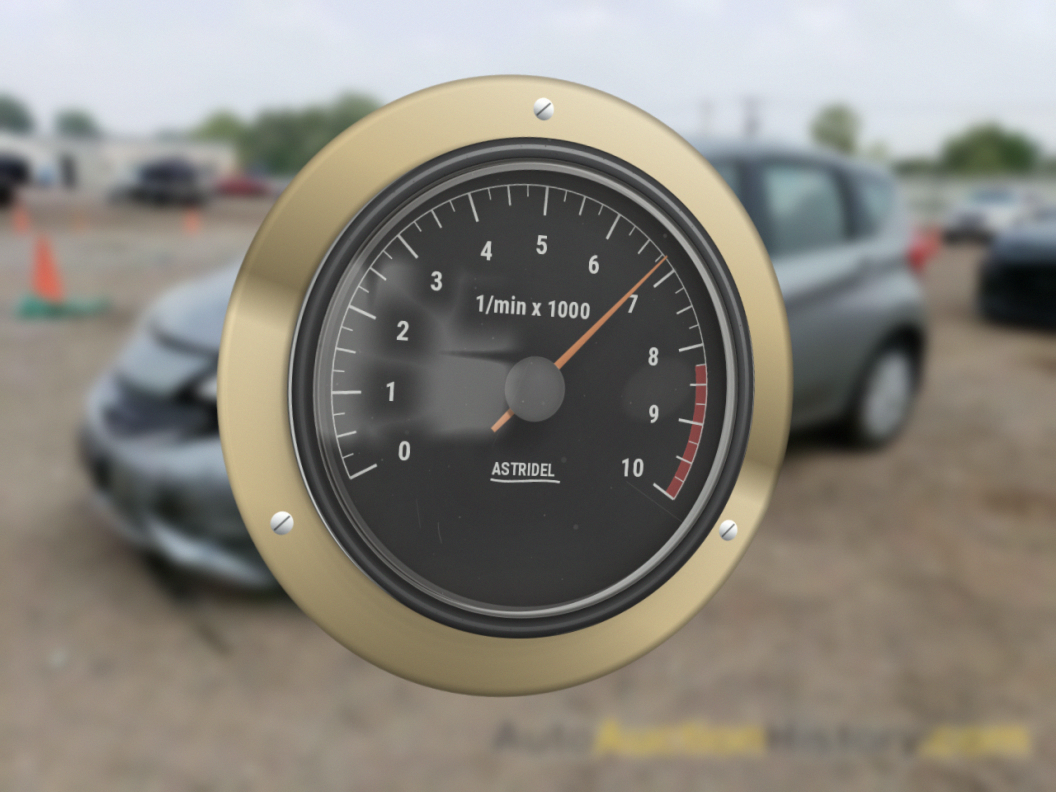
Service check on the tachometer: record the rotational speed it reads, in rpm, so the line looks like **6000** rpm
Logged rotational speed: **6750** rpm
